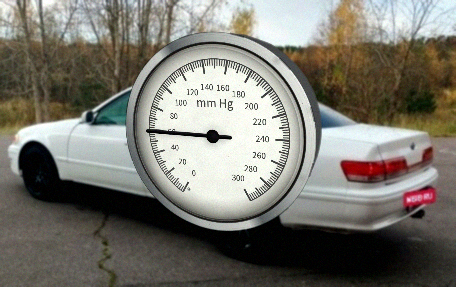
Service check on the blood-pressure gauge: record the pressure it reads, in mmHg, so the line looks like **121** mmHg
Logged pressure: **60** mmHg
